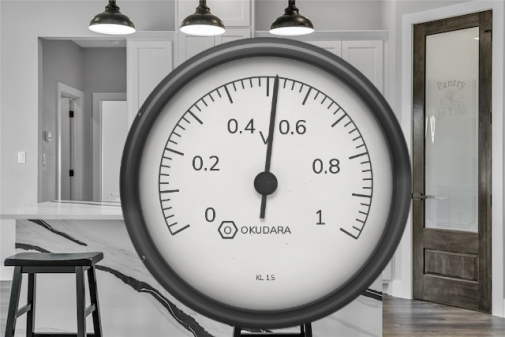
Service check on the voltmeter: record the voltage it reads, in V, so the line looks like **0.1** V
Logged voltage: **0.52** V
